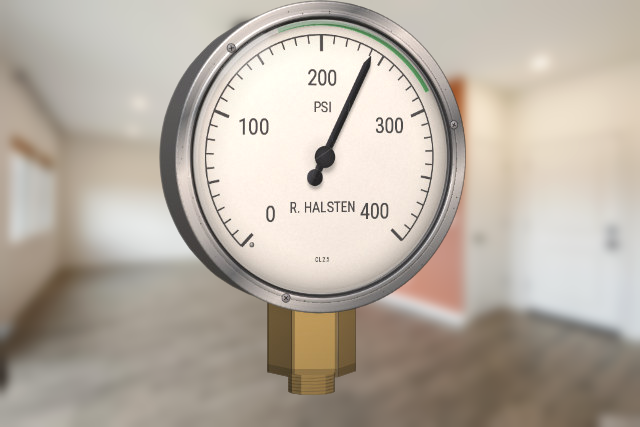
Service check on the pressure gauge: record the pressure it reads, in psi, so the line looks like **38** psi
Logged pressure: **240** psi
